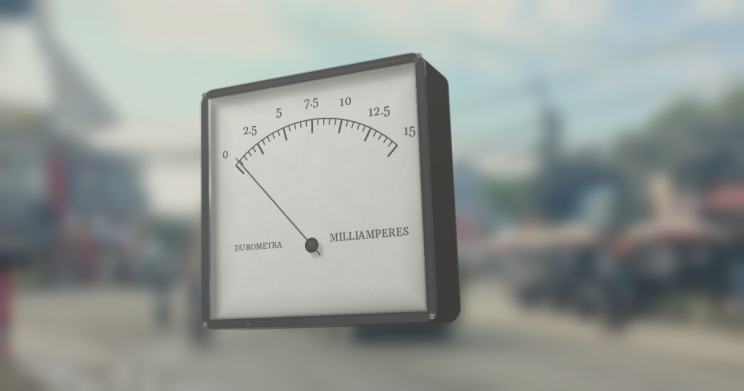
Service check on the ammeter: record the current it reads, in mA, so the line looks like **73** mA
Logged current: **0.5** mA
